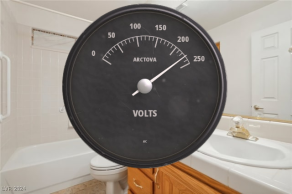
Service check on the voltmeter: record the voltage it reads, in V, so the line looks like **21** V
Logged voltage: **230** V
